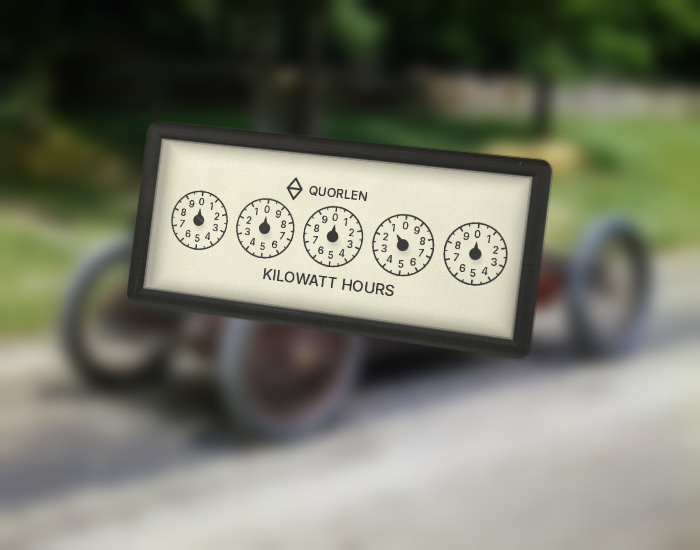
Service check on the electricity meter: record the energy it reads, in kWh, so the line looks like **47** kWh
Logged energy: **10** kWh
